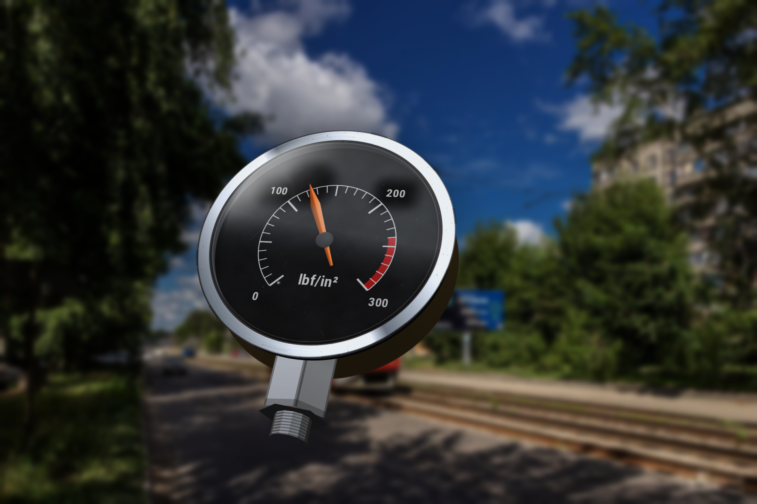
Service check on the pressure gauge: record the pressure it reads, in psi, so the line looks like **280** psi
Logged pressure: **125** psi
